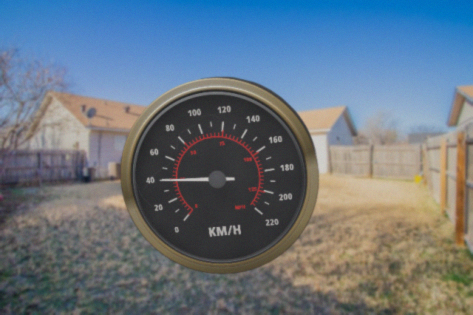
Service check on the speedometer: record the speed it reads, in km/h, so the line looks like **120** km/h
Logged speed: **40** km/h
